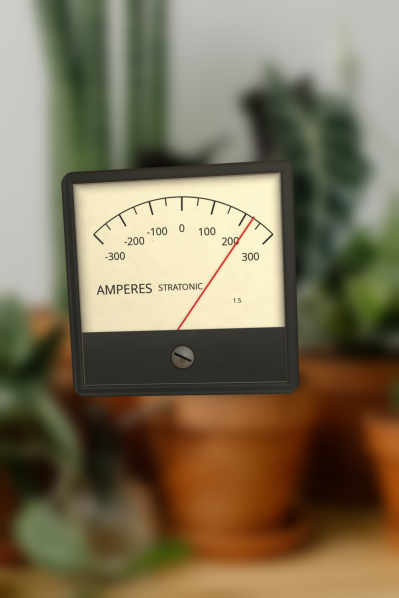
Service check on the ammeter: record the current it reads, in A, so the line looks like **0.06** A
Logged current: **225** A
